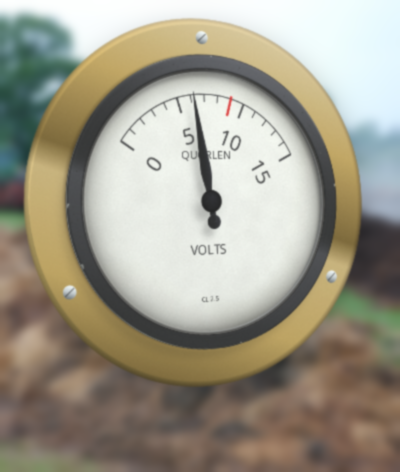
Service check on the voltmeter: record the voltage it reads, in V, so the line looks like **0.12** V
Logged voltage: **6** V
